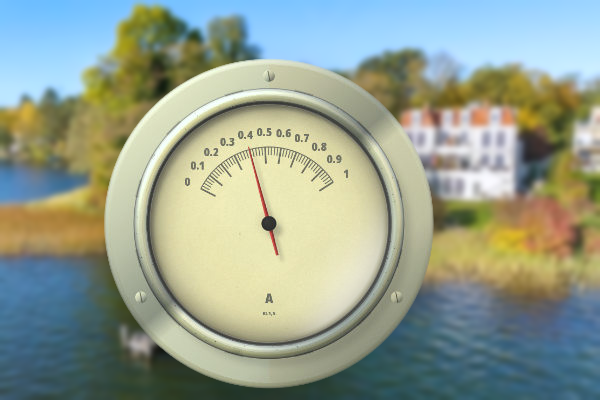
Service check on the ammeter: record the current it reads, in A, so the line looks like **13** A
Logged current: **0.4** A
